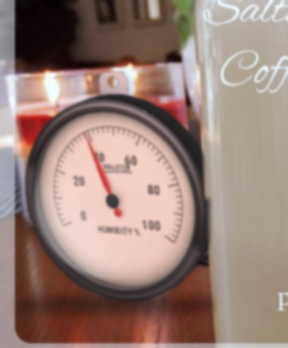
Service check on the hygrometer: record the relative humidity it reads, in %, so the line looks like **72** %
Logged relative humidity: **40** %
